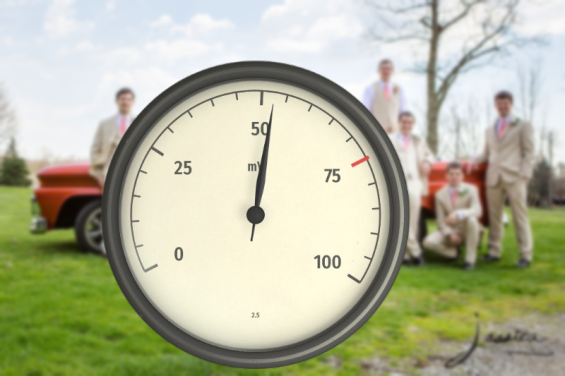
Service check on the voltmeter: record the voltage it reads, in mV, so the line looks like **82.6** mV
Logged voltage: **52.5** mV
